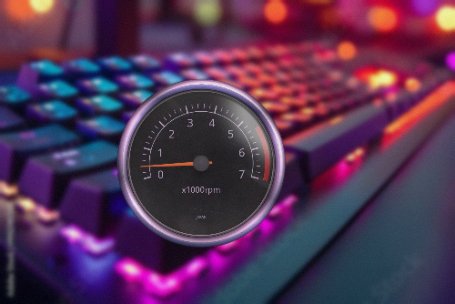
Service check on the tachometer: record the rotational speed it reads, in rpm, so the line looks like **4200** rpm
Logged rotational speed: **400** rpm
